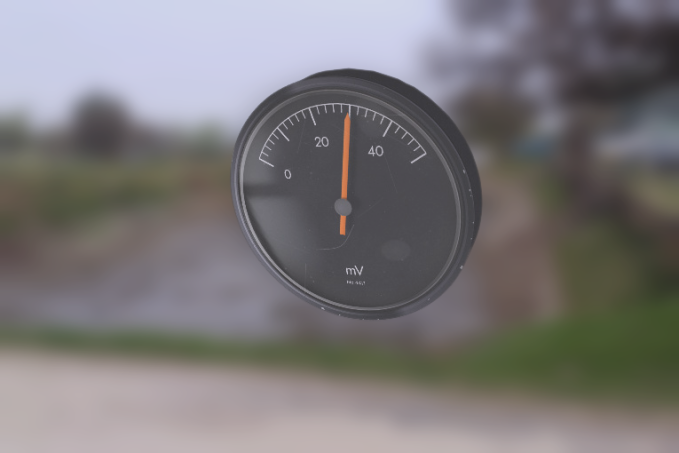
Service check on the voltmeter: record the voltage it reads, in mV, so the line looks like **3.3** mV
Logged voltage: **30** mV
